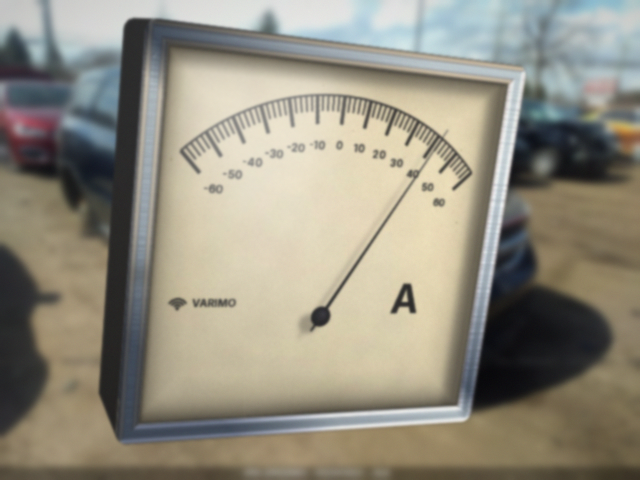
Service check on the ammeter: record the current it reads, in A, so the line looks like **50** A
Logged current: **40** A
